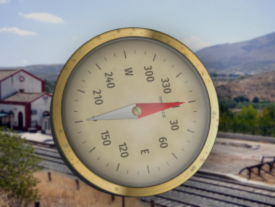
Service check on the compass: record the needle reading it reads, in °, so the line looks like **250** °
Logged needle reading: **0** °
